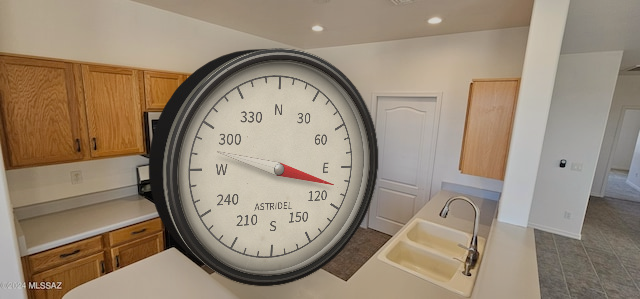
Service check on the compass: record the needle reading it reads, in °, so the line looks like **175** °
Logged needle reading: **105** °
